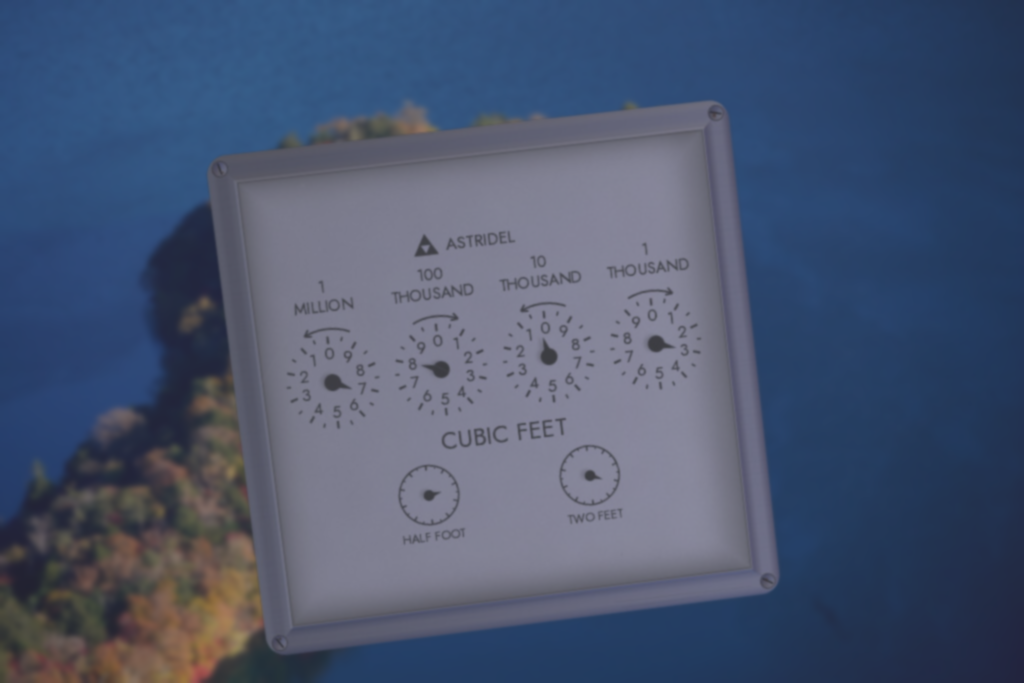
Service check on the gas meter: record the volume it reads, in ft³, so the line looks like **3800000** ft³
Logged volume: **680300** ft³
